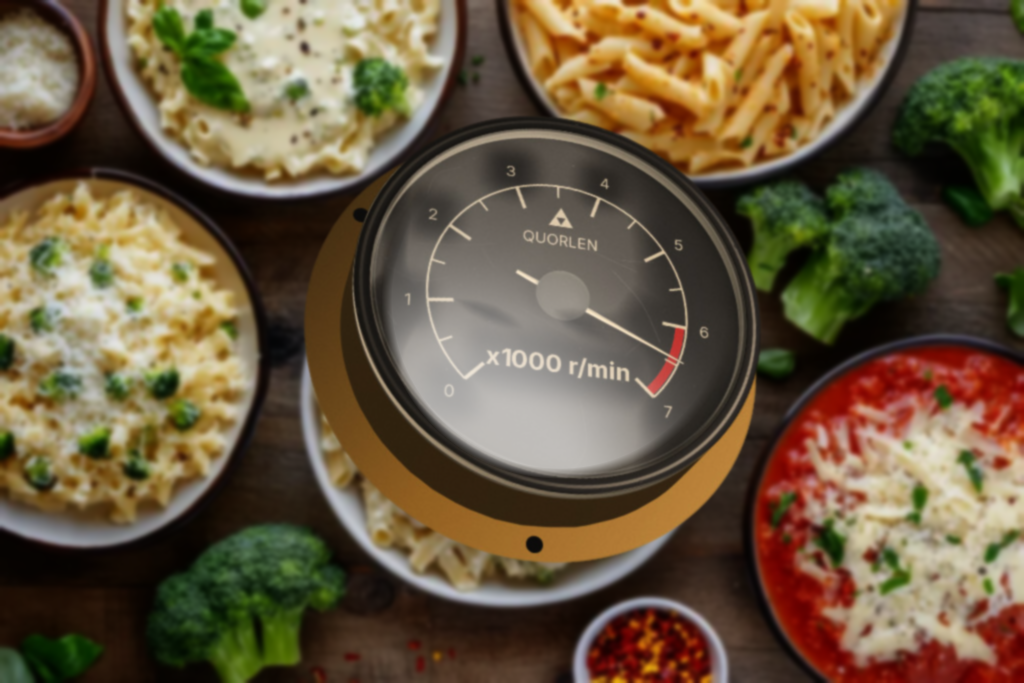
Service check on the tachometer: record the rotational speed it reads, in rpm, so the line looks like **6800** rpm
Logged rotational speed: **6500** rpm
